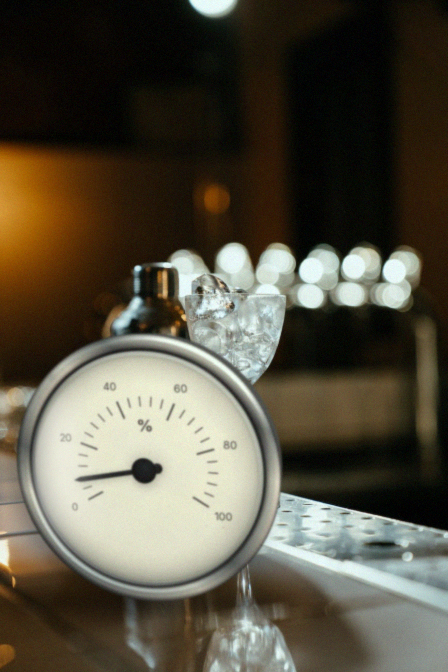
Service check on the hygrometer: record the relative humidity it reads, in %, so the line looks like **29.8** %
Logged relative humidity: **8** %
